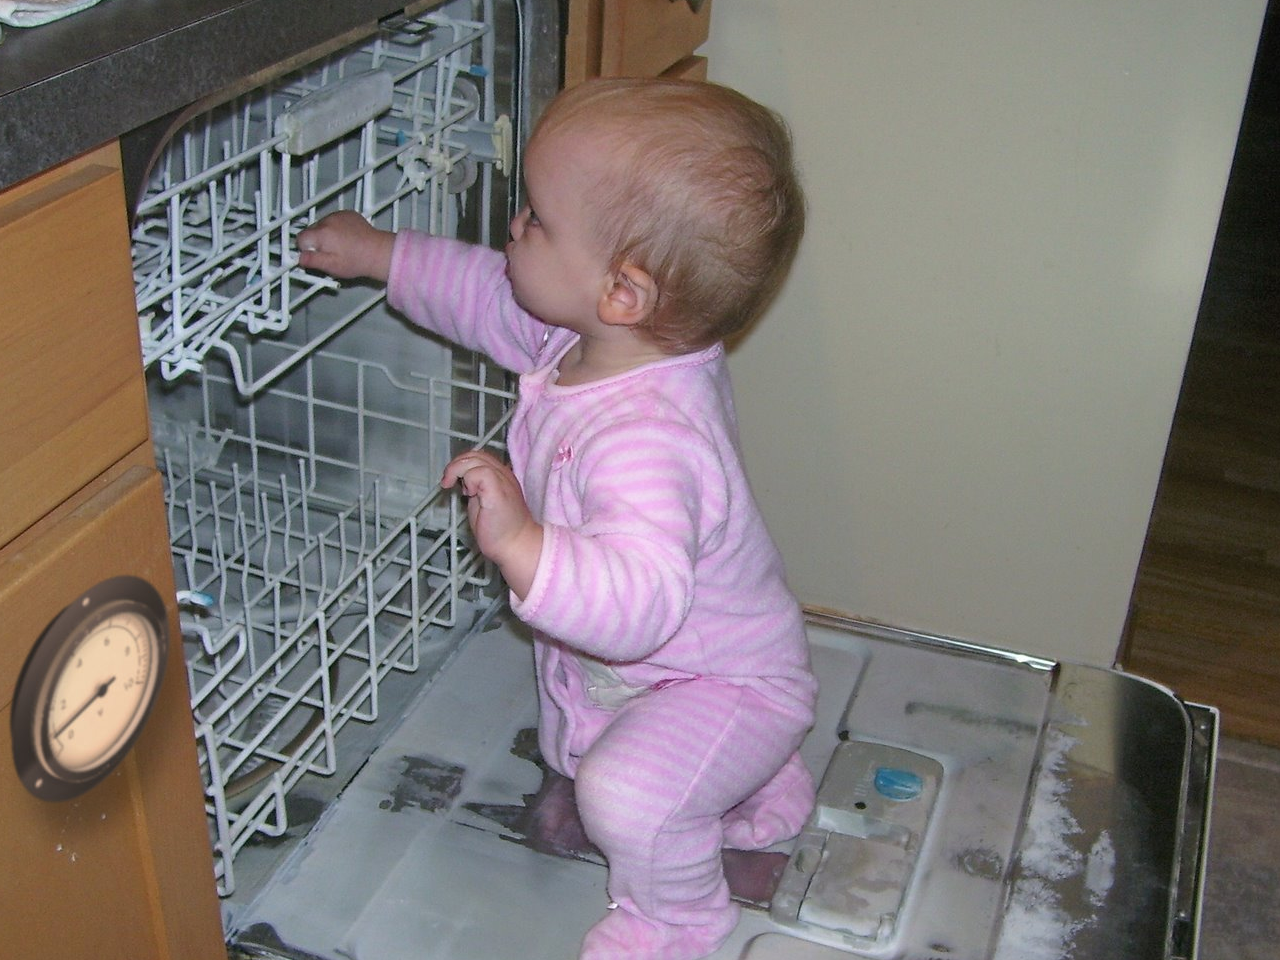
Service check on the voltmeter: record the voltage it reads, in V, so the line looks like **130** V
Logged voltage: **1** V
